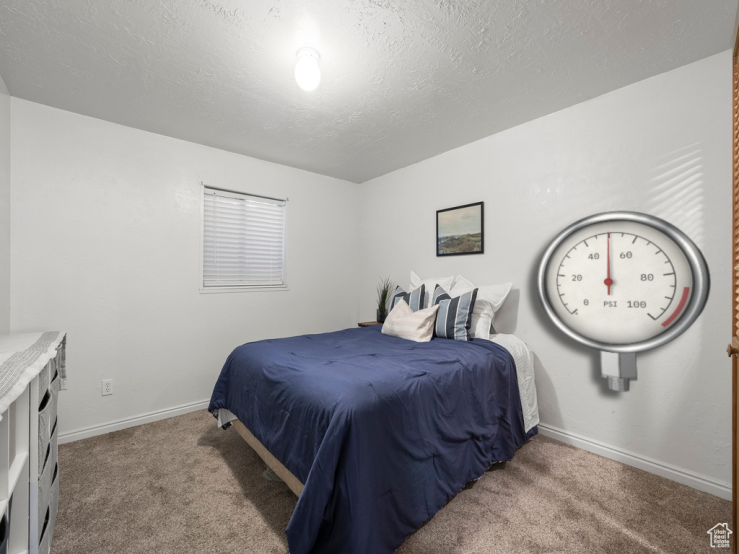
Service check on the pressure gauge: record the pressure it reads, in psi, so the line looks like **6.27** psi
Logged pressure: **50** psi
